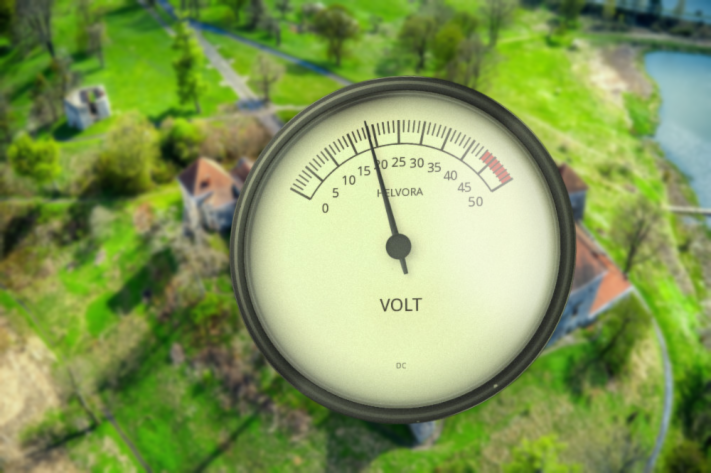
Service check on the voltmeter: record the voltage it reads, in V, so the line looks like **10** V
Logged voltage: **19** V
